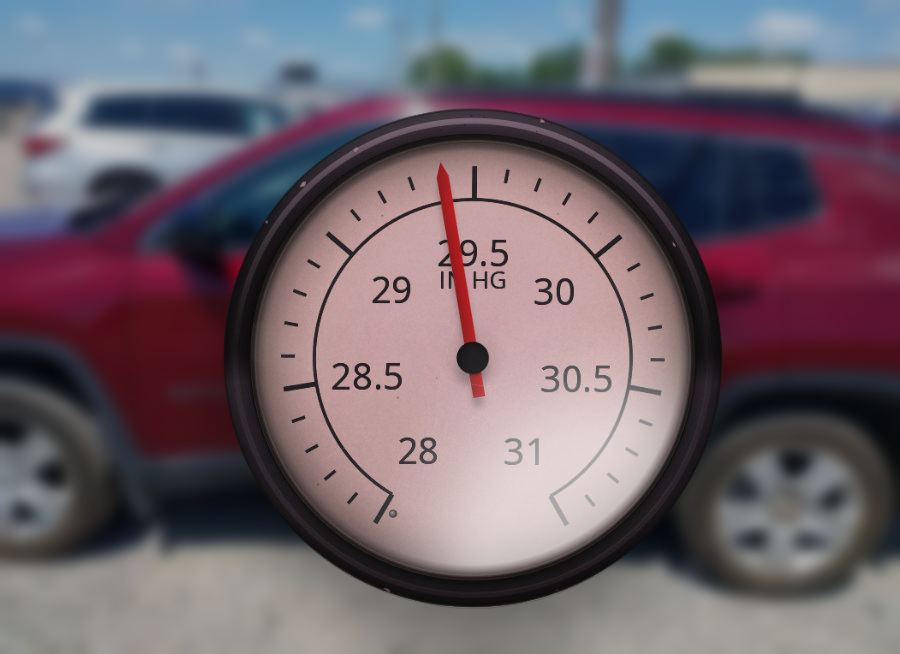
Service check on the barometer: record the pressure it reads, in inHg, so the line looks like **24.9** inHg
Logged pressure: **29.4** inHg
